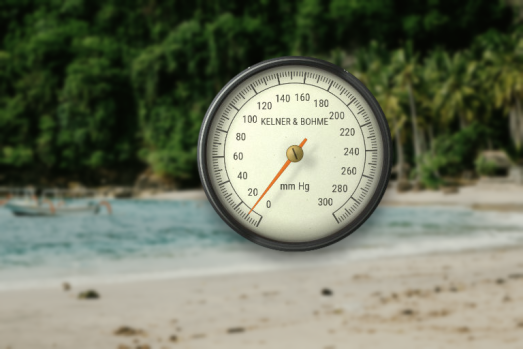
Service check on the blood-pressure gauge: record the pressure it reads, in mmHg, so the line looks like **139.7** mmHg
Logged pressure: **10** mmHg
